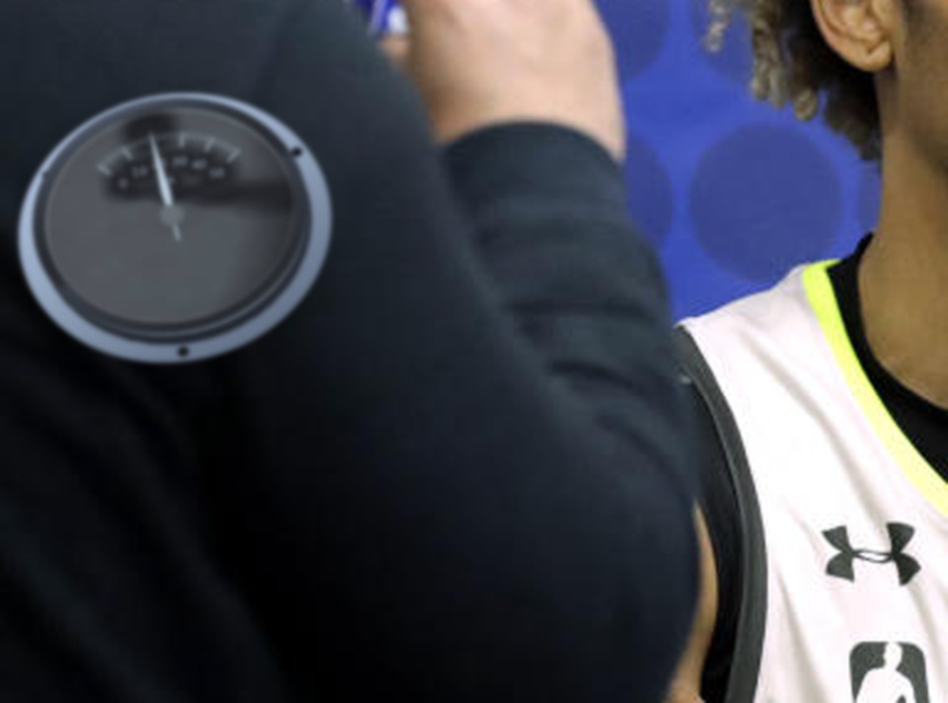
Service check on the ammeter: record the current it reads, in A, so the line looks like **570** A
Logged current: **20** A
